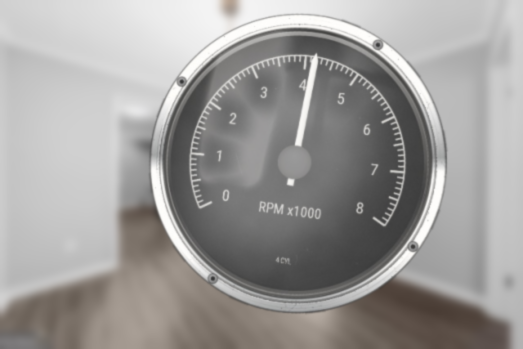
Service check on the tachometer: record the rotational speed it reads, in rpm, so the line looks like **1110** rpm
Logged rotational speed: **4200** rpm
